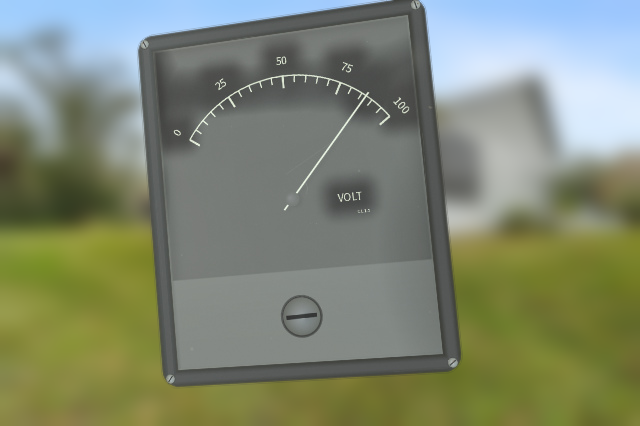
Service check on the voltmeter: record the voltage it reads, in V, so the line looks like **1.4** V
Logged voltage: **87.5** V
